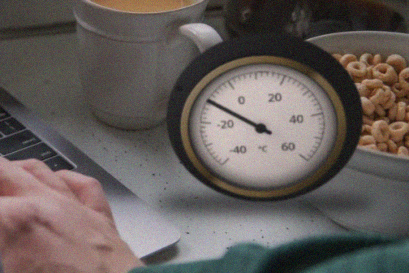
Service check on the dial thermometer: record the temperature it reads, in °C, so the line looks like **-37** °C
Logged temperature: **-10** °C
